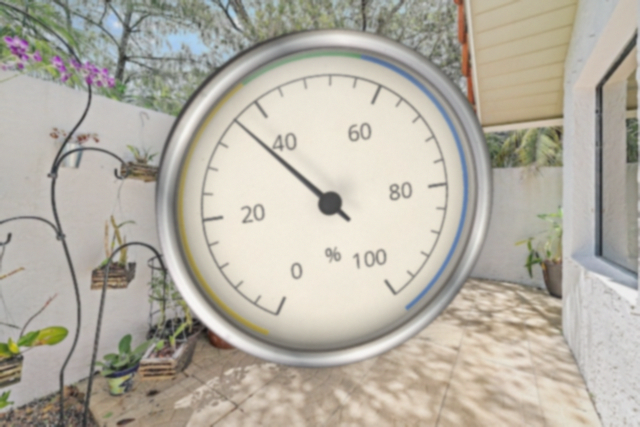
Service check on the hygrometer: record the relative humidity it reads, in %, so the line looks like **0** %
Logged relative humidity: **36** %
